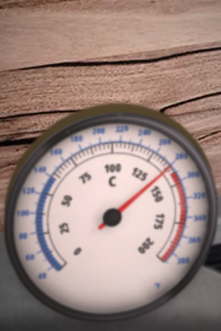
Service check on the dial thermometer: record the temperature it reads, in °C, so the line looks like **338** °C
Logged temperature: **137.5** °C
